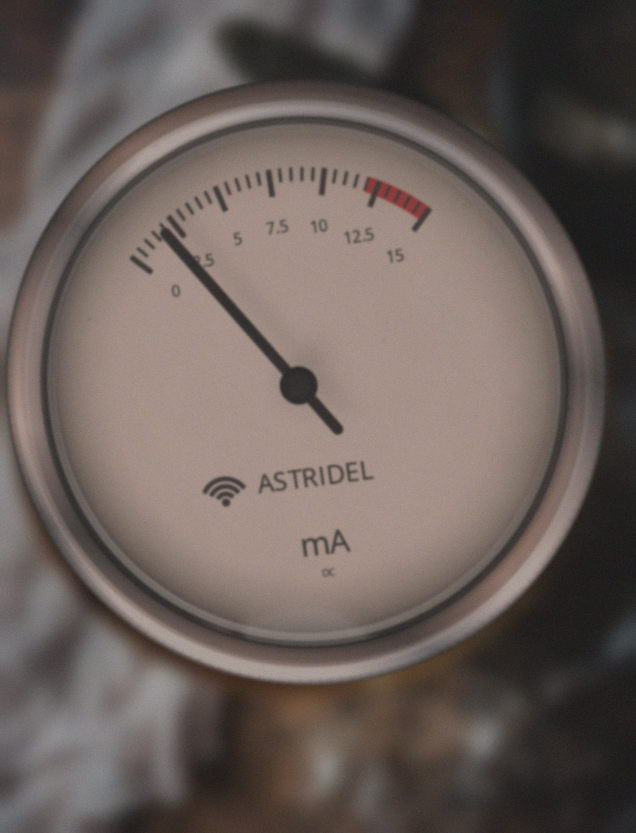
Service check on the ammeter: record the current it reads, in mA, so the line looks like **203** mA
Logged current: **2** mA
